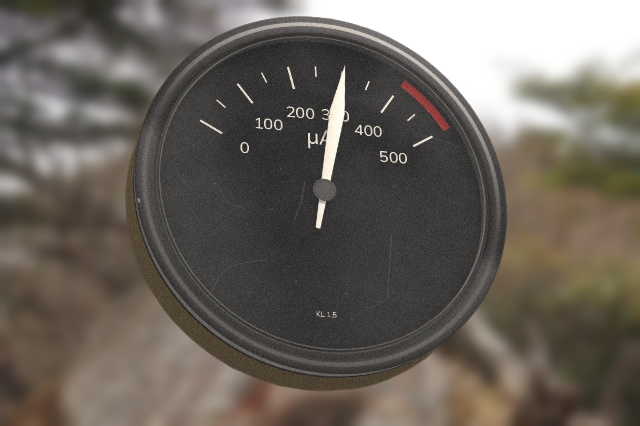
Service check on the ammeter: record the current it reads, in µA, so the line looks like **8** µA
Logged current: **300** µA
